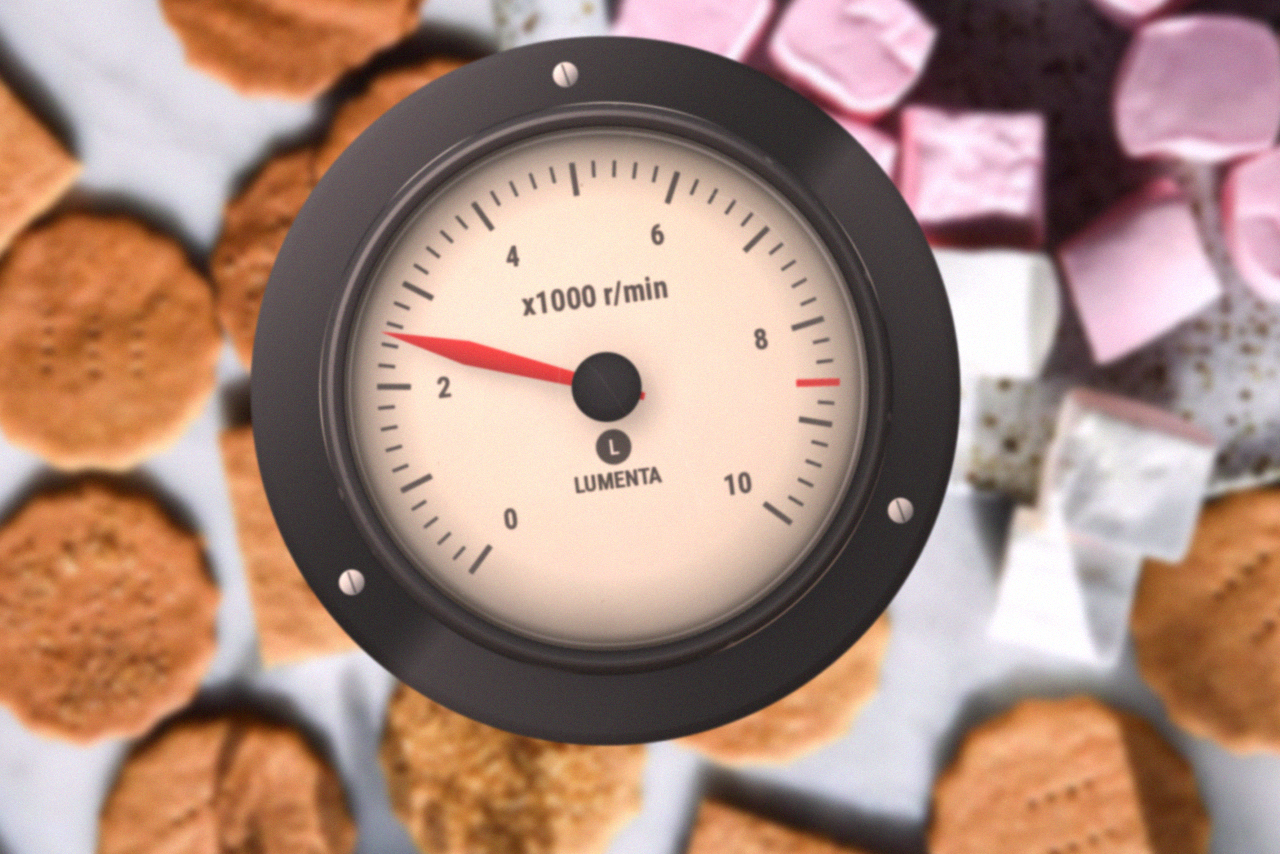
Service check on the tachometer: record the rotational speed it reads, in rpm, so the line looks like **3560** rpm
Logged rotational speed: **2500** rpm
